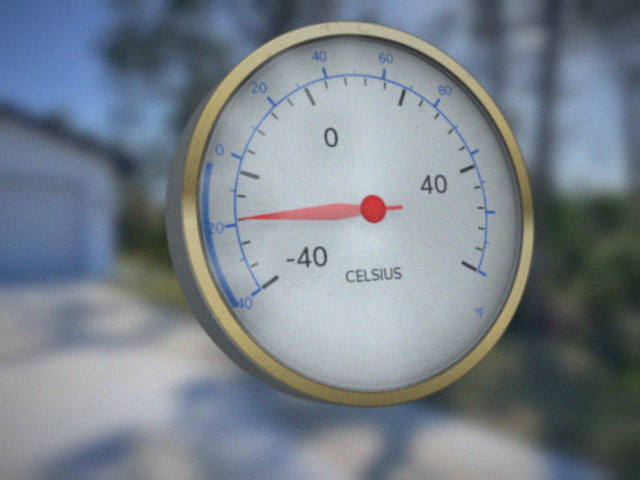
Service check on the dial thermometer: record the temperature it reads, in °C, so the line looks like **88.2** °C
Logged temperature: **-28** °C
